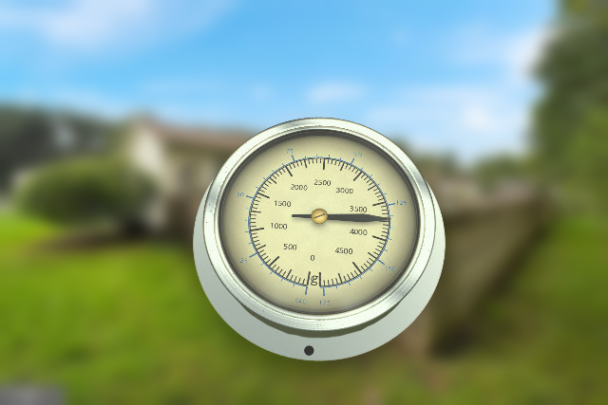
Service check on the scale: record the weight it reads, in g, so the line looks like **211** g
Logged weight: **3750** g
